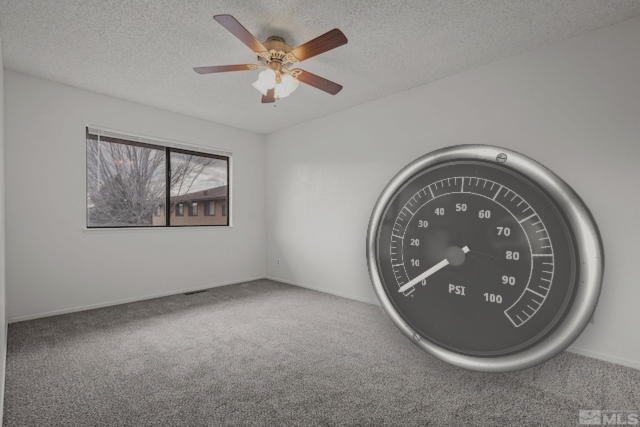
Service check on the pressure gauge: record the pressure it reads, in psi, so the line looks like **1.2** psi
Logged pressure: **2** psi
